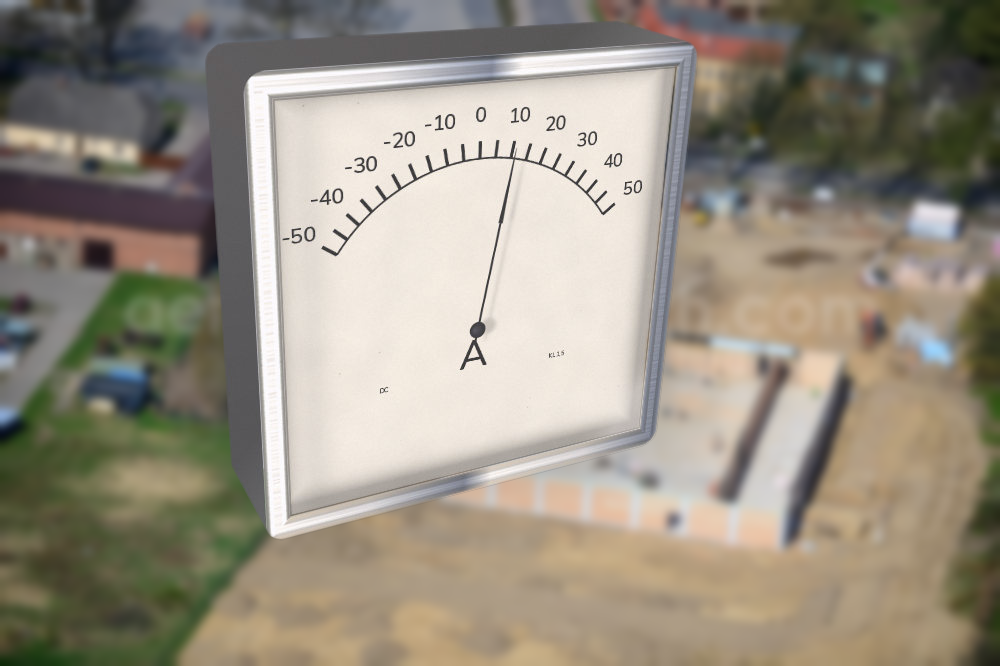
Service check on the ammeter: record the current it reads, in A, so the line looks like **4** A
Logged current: **10** A
